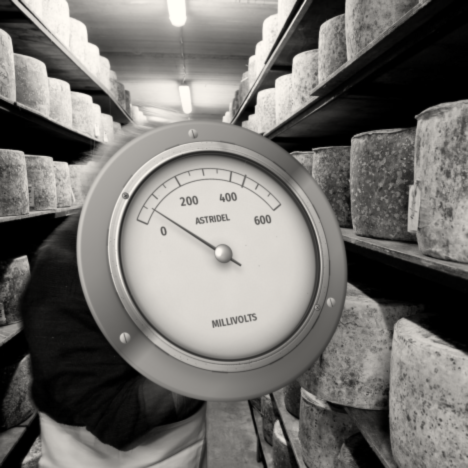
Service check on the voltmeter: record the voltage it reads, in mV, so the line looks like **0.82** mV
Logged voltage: **50** mV
